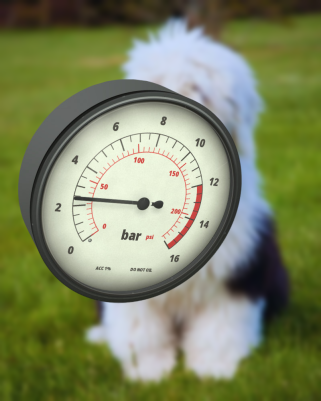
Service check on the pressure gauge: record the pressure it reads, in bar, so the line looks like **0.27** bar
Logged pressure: **2.5** bar
